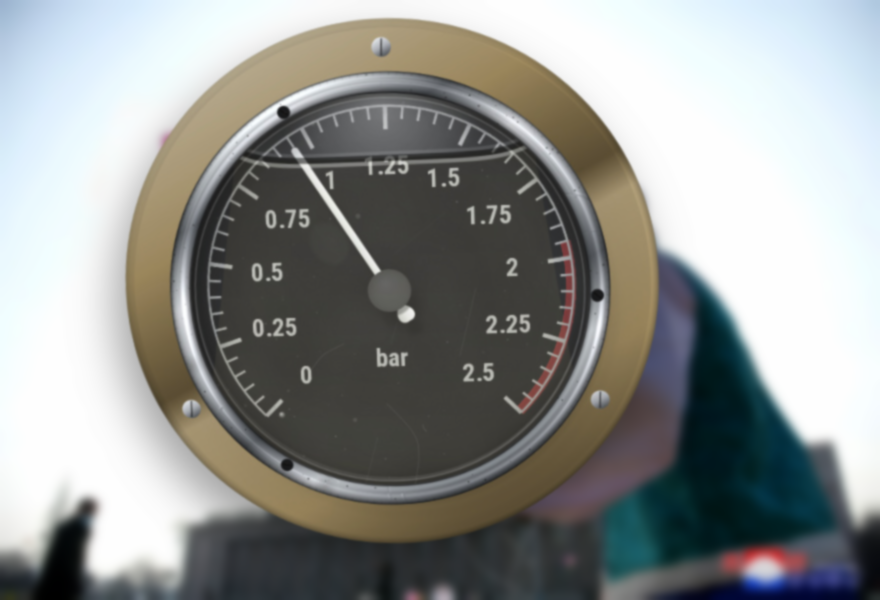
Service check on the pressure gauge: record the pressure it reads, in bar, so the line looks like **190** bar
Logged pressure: **0.95** bar
